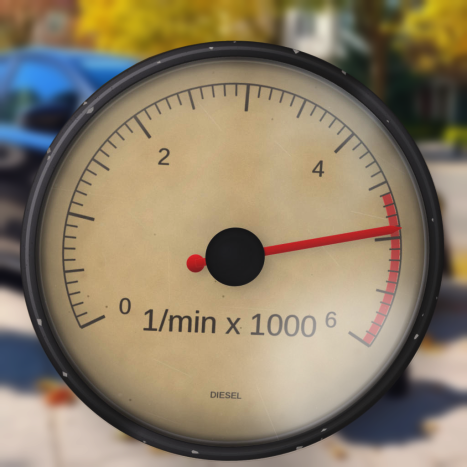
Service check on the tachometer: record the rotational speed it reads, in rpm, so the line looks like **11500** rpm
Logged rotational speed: **4900** rpm
